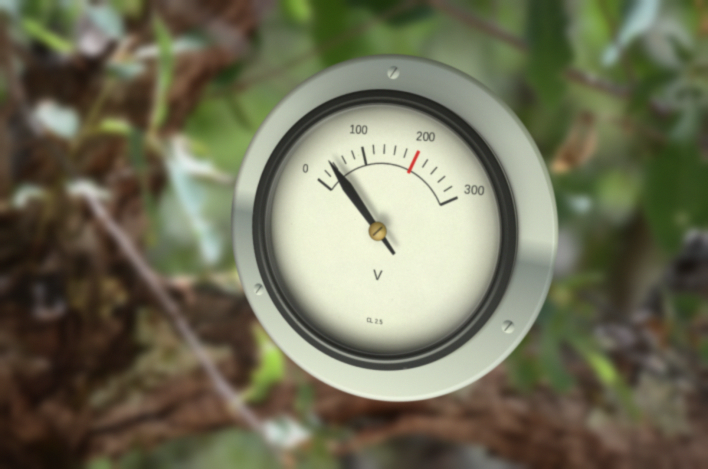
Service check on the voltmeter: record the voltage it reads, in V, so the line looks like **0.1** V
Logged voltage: **40** V
